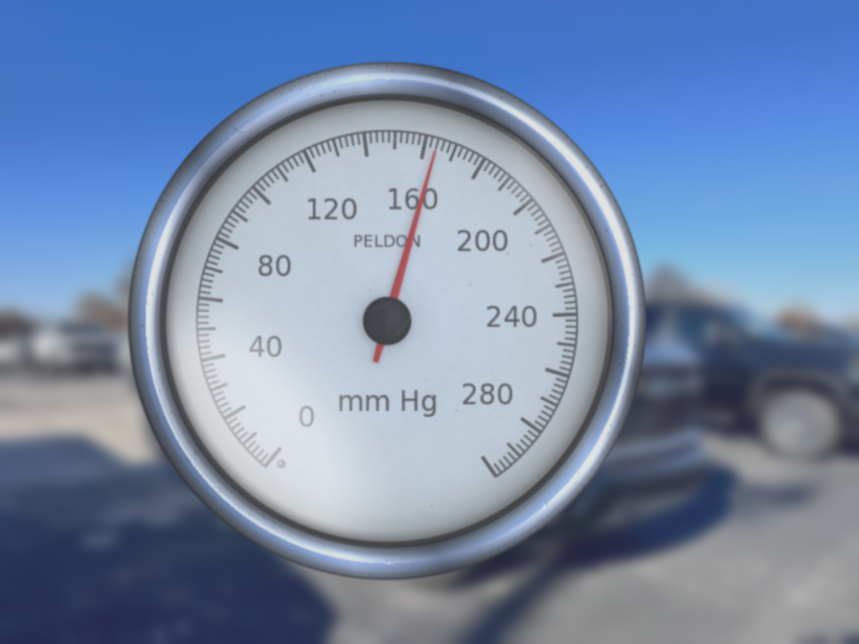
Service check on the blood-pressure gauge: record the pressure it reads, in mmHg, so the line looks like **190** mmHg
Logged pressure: **164** mmHg
